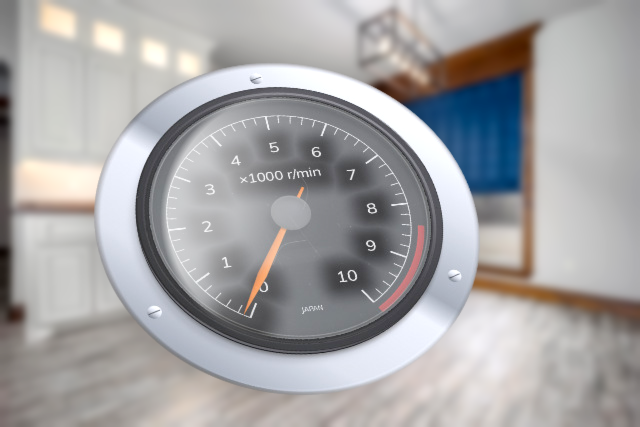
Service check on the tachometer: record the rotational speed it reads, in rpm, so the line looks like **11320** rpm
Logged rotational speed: **100** rpm
